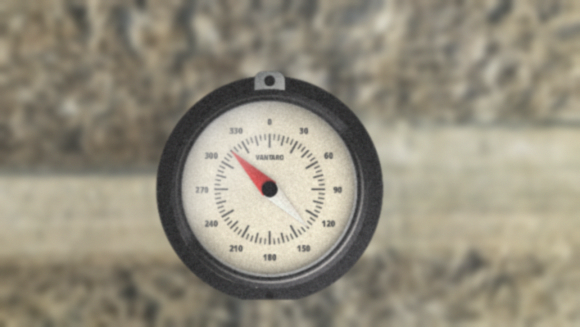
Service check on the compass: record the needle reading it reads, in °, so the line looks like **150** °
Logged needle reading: **315** °
